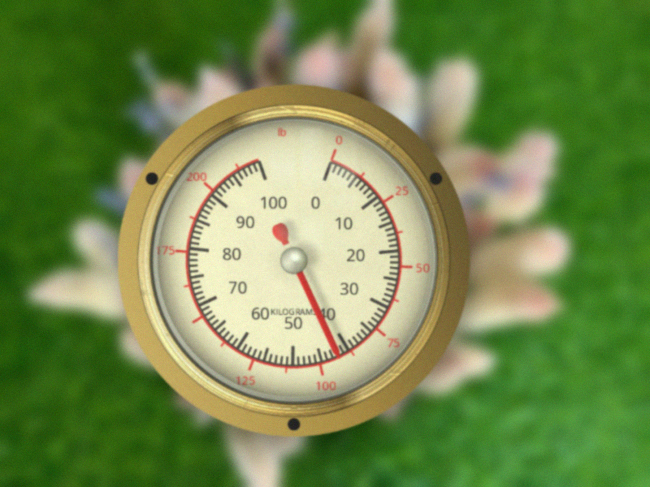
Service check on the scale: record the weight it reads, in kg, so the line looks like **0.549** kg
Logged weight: **42** kg
